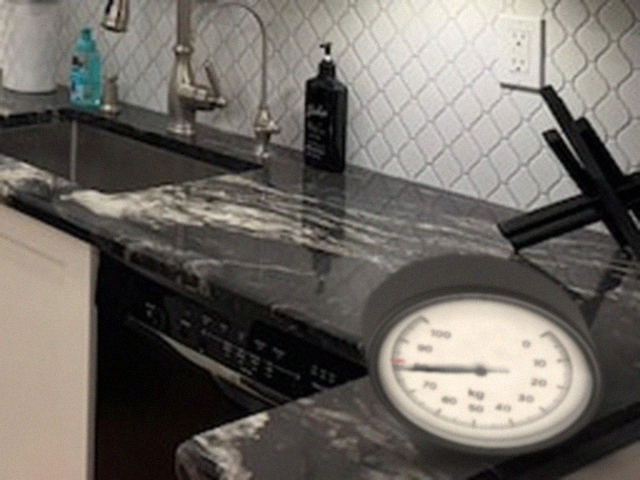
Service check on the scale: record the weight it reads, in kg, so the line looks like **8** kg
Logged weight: **80** kg
